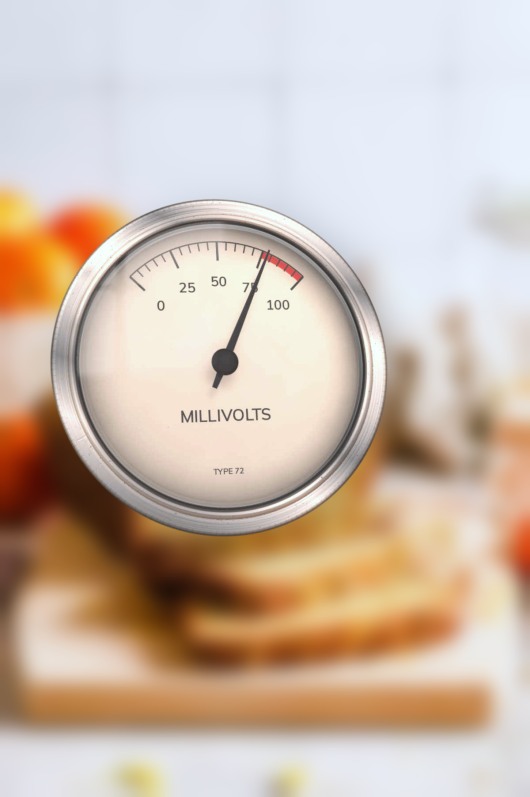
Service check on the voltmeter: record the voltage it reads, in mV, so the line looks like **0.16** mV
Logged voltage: **77.5** mV
